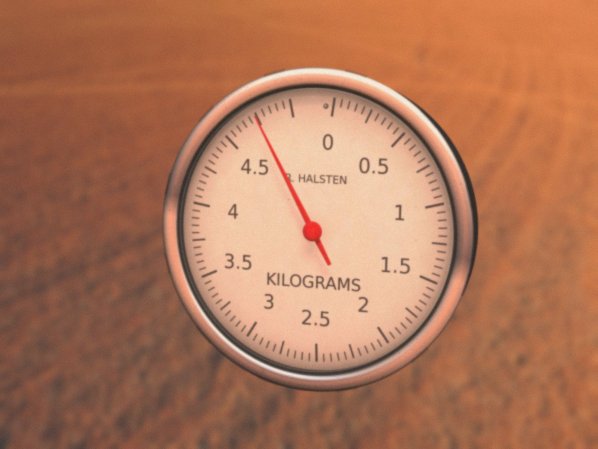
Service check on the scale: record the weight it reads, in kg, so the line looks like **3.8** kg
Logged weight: **4.75** kg
